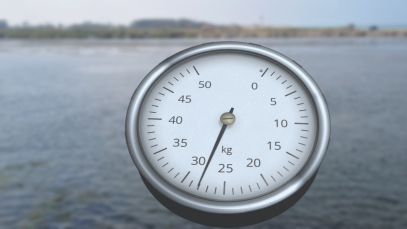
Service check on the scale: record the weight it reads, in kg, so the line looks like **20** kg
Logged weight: **28** kg
